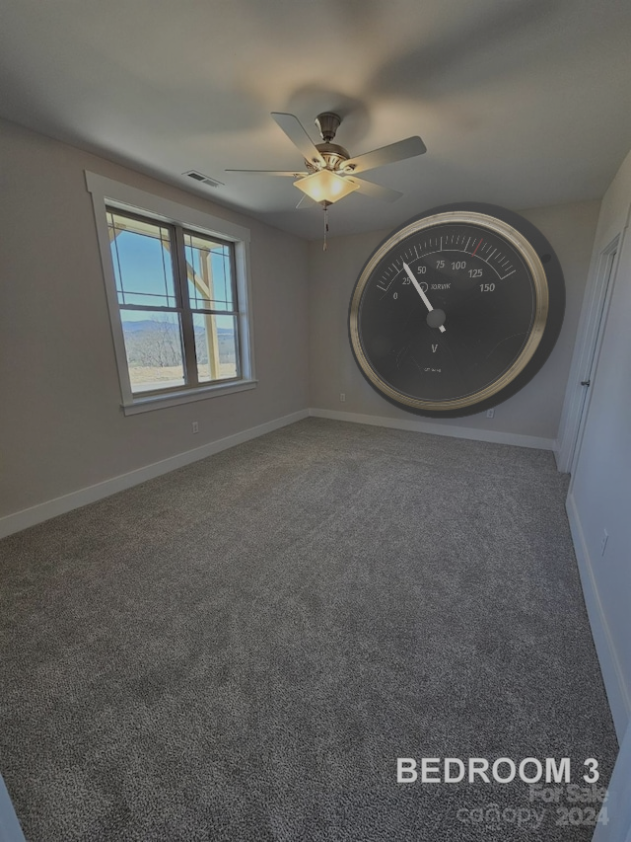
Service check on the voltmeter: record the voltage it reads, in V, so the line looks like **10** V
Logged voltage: **35** V
